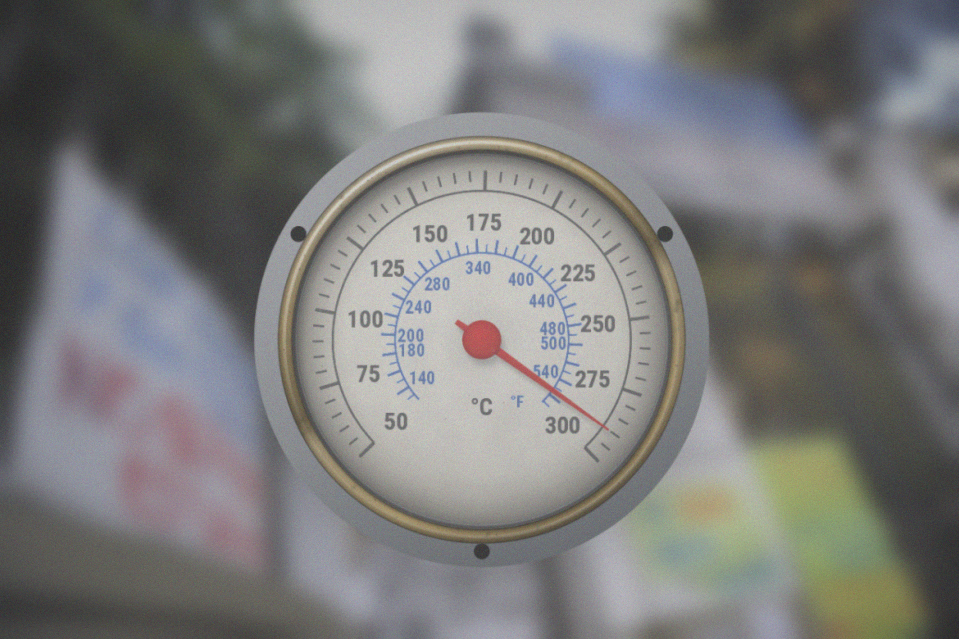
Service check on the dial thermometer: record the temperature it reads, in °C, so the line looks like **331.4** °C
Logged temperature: **290** °C
